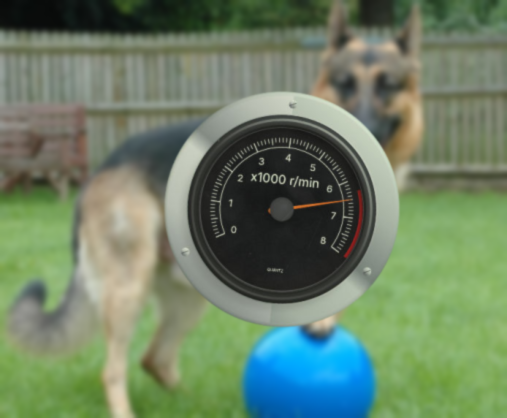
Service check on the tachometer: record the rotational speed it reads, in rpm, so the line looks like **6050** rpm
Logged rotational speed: **6500** rpm
